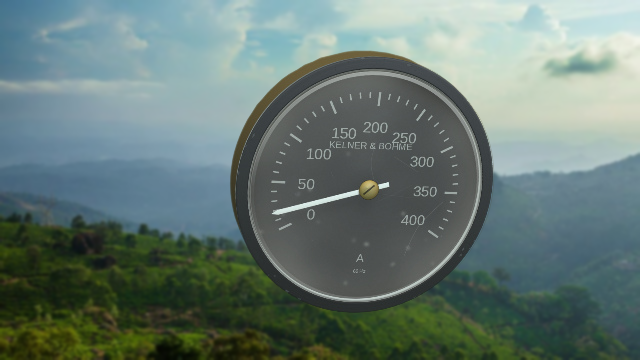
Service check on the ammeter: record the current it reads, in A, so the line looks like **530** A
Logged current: **20** A
